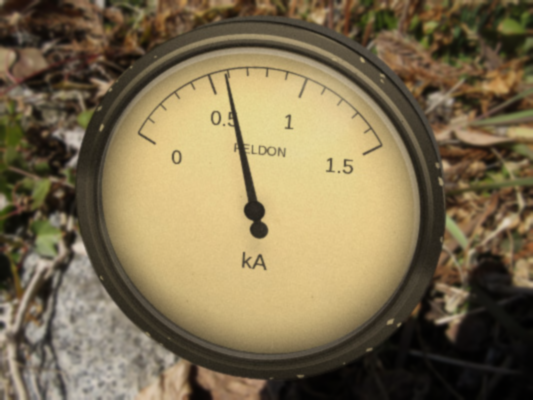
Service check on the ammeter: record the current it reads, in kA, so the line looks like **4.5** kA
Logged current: **0.6** kA
